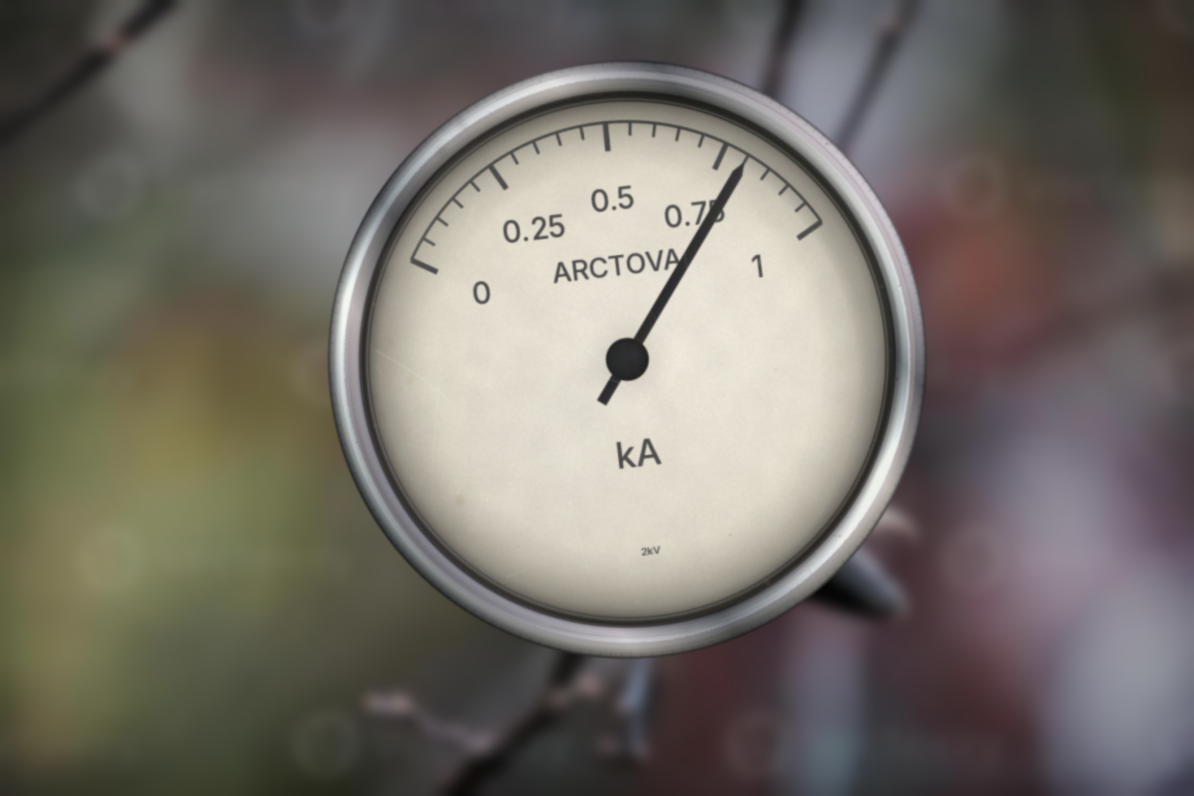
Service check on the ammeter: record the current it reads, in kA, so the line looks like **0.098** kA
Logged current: **0.8** kA
